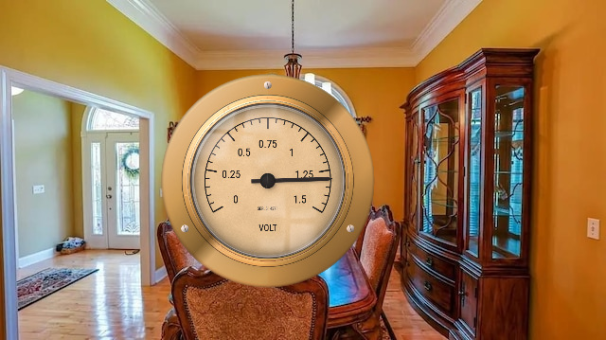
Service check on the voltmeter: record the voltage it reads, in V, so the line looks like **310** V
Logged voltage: **1.3** V
